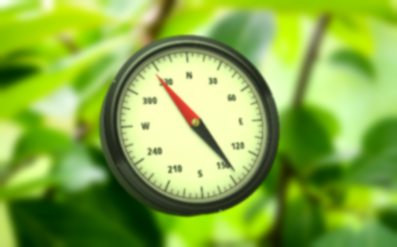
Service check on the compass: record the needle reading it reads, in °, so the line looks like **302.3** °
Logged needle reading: **325** °
